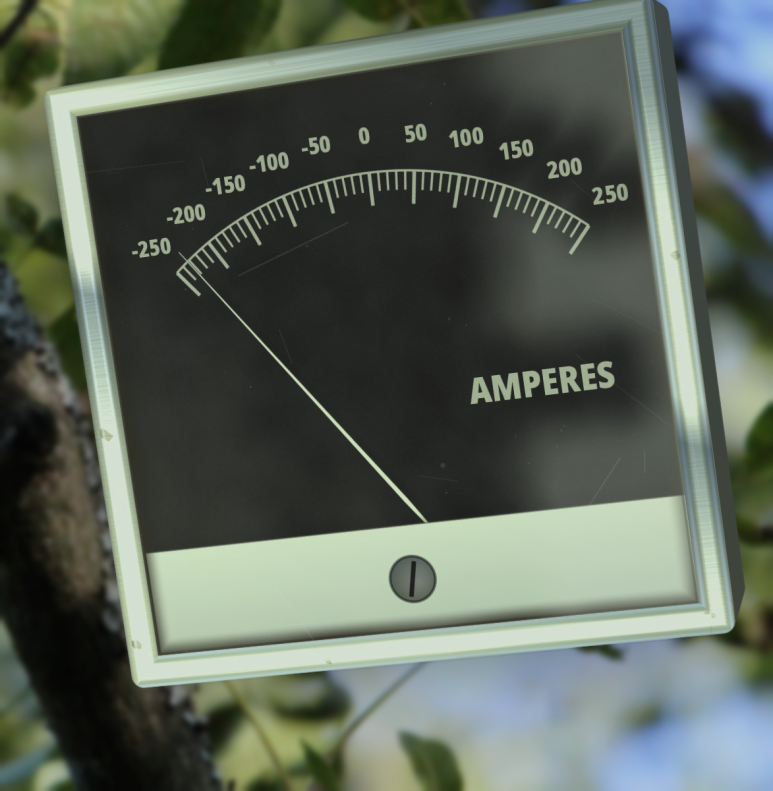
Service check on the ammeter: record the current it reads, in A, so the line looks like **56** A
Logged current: **-230** A
